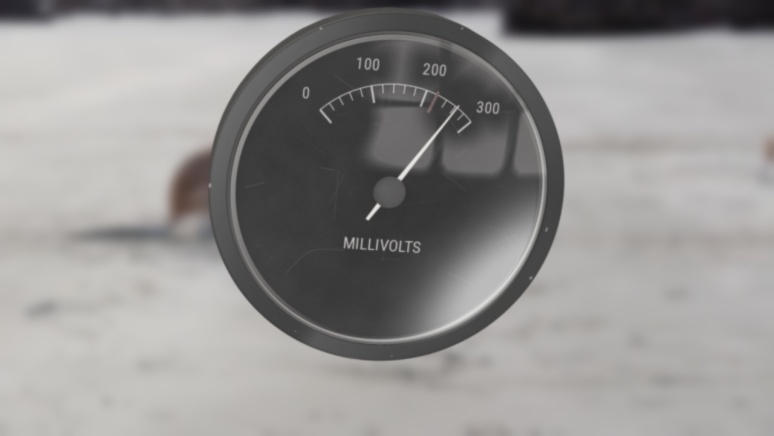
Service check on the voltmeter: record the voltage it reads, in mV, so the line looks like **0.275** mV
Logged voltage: **260** mV
